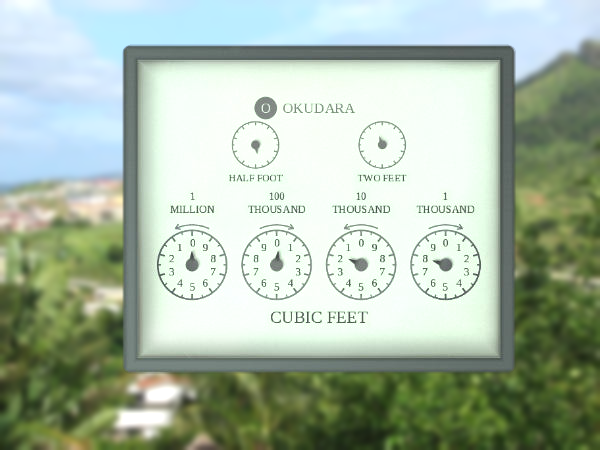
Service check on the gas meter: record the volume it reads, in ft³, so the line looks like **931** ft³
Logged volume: **1800** ft³
